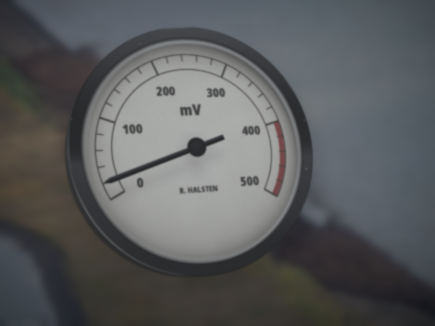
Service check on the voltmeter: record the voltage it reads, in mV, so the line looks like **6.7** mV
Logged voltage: **20** mV
